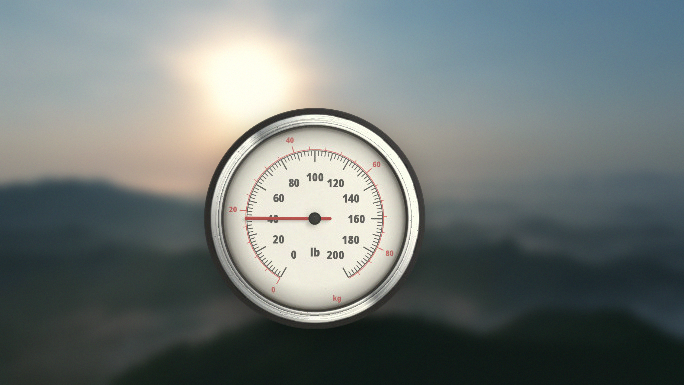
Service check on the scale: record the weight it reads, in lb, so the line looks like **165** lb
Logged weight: **40** lb
